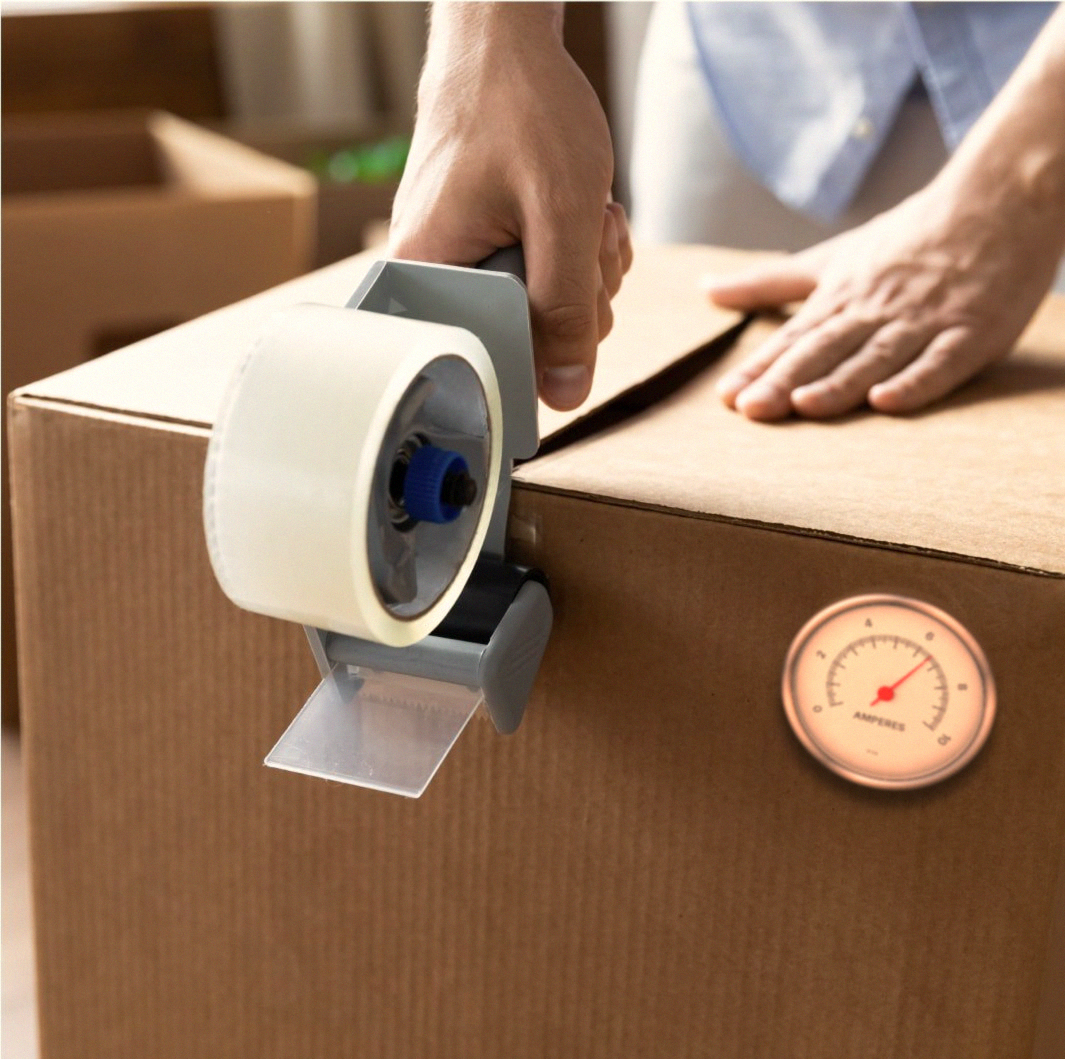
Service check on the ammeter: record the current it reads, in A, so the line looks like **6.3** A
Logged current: **6.5** A
